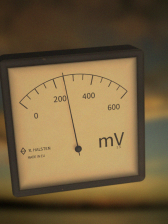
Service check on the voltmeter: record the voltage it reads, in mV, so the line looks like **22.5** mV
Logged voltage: **250** mV
